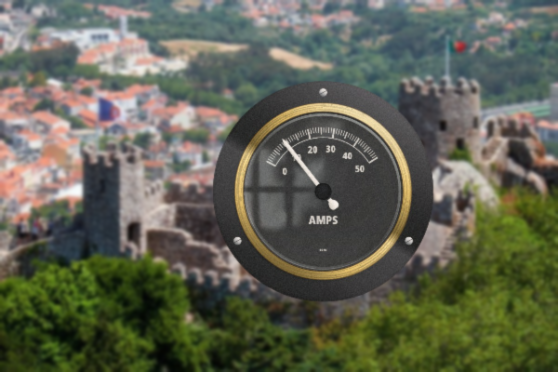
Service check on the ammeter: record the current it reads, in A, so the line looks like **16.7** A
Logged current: **10** A
